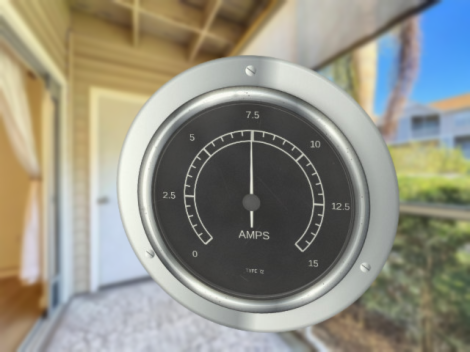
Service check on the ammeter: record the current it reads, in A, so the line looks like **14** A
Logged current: **7.5** A
